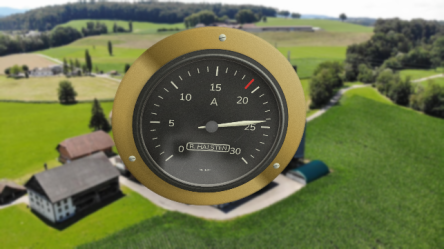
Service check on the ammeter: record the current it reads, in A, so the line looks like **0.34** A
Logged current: **24** A
